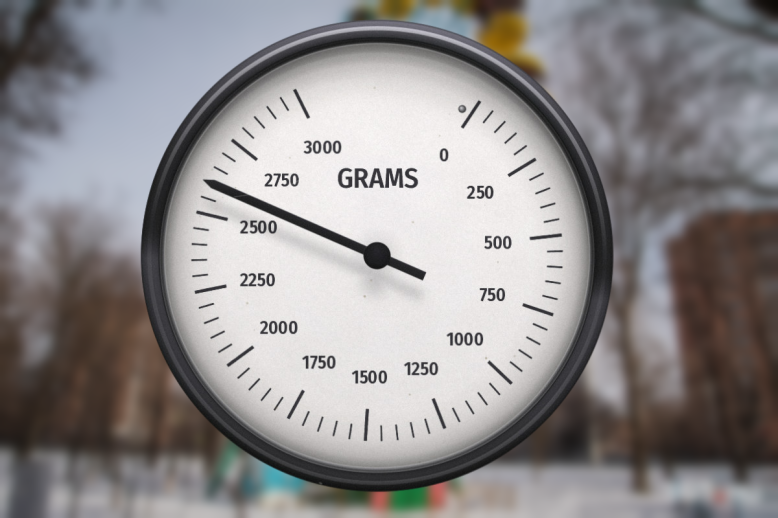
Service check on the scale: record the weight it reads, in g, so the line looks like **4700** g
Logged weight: **2600** g
